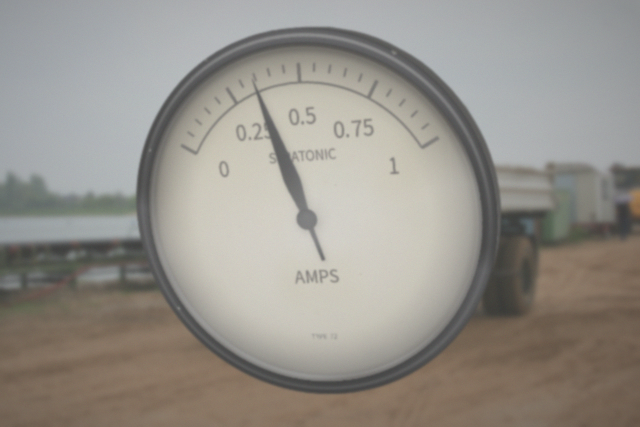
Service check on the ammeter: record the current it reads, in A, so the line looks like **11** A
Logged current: **0.35** A
